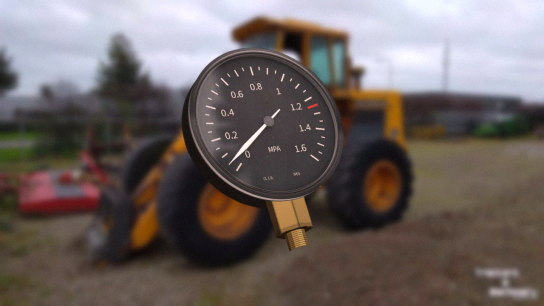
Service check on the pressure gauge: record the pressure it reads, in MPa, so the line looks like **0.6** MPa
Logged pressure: **0.05** MPa
